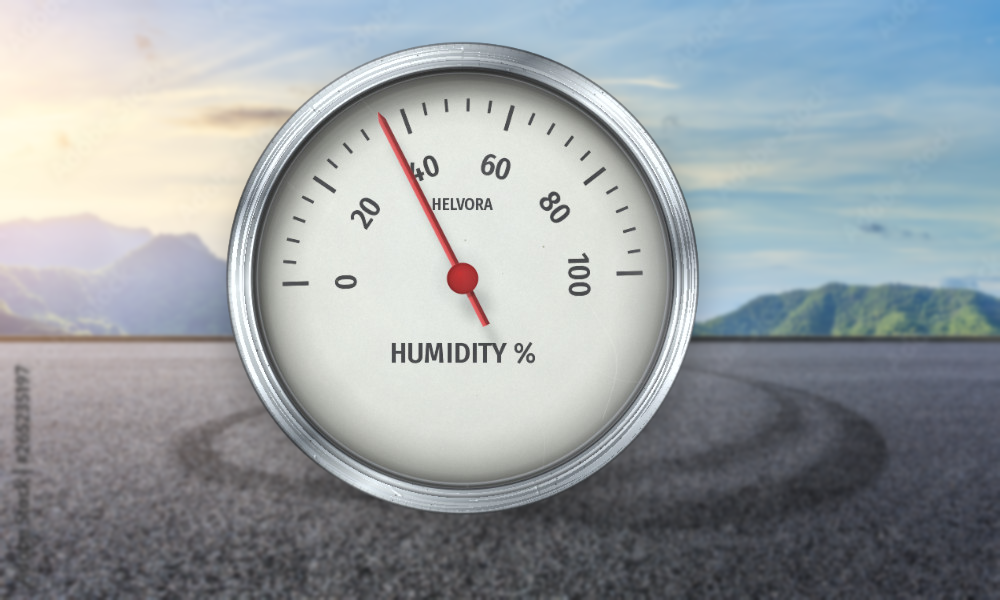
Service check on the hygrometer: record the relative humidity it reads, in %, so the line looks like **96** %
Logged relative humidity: **36** %
